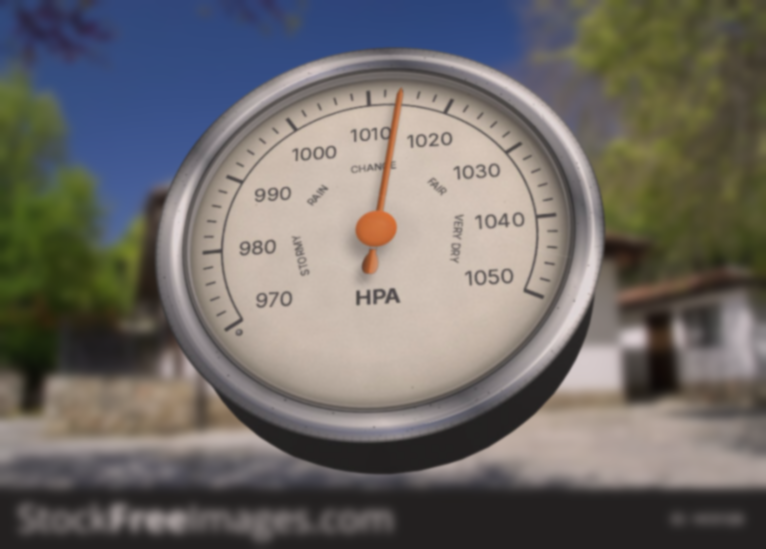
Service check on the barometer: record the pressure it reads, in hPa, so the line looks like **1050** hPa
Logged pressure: **1014** hPa
